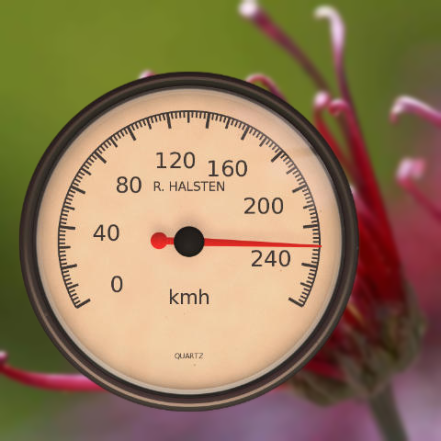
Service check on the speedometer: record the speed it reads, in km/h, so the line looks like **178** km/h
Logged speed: **230** km/h
